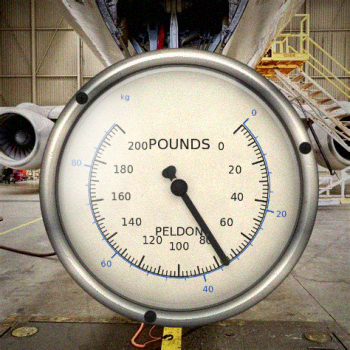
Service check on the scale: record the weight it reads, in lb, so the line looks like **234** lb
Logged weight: **76** lb
